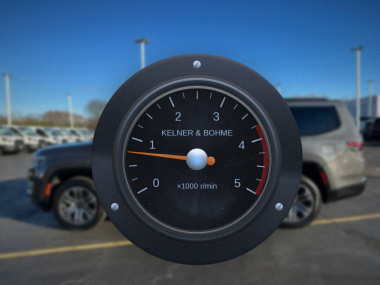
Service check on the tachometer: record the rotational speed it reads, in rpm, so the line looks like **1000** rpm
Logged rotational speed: **750** rpm
